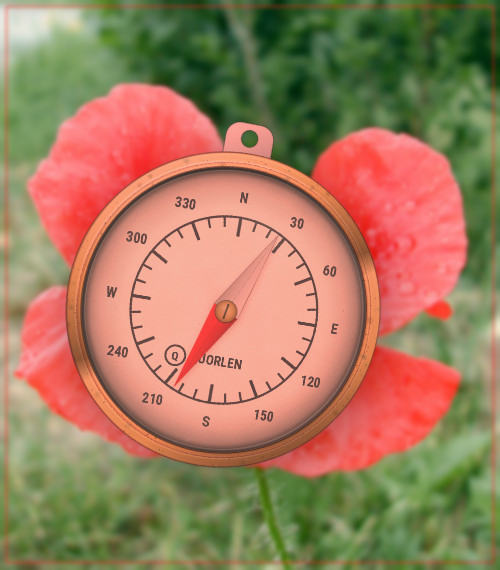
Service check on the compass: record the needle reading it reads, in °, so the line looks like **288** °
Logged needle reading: **205** °
